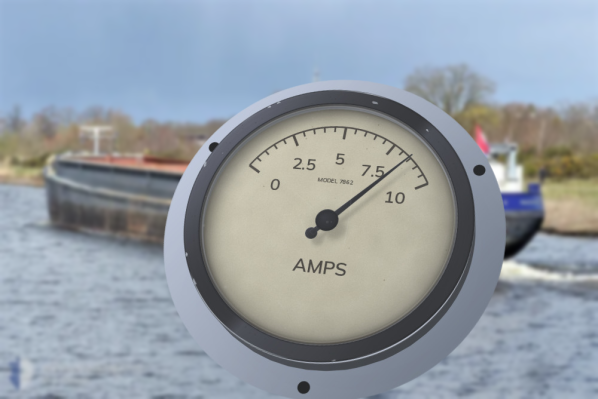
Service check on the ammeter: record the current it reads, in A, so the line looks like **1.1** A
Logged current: **8.5** A
